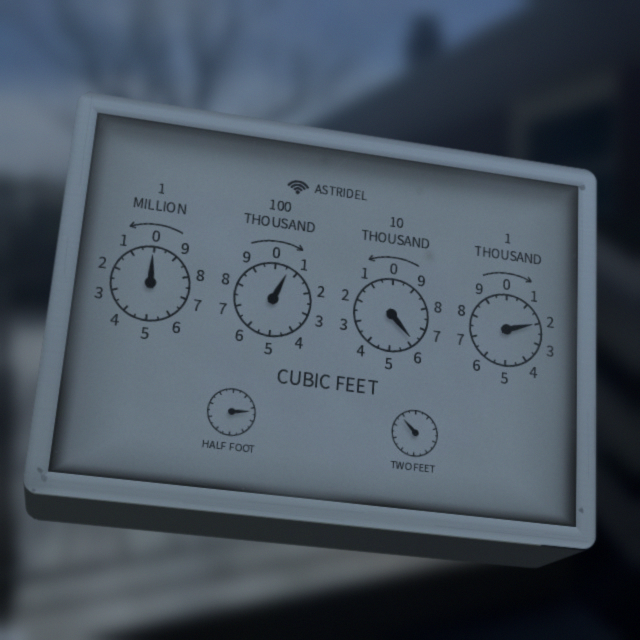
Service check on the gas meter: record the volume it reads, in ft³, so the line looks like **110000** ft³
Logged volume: **6200** ft³
